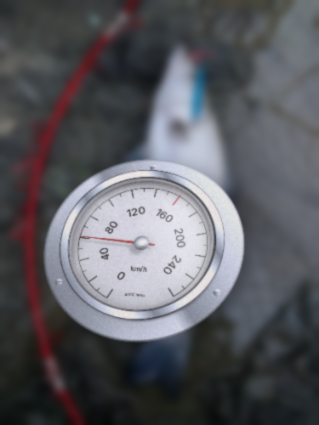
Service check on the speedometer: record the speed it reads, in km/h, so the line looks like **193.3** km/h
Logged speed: **60** km/h
